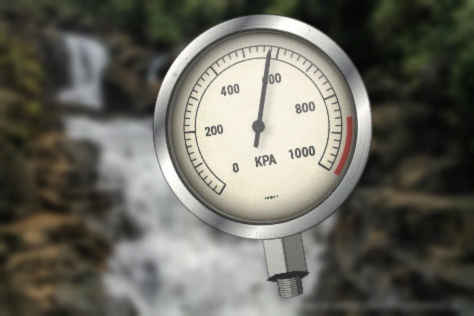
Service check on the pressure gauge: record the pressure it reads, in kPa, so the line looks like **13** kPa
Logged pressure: **580** kPa
